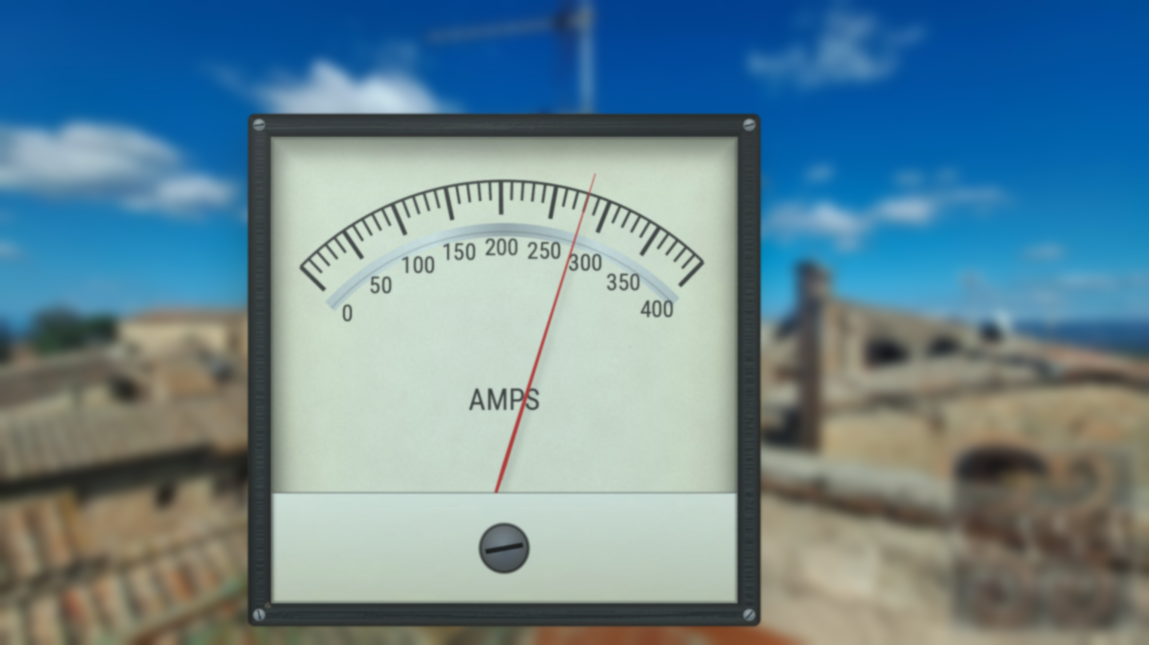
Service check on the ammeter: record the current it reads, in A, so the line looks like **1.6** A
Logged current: **280** A
